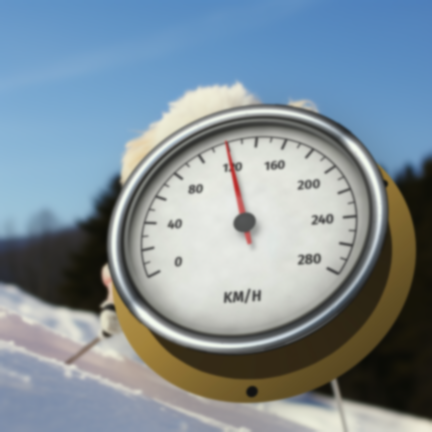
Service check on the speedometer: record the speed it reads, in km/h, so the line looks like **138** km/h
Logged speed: **120** km/h
